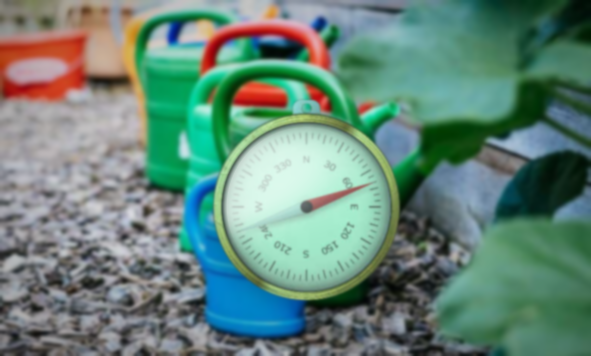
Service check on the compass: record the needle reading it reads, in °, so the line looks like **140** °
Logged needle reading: **70** °
